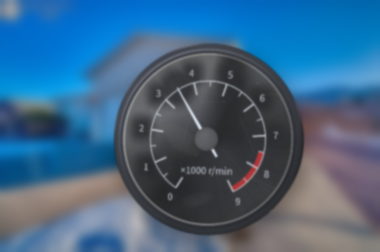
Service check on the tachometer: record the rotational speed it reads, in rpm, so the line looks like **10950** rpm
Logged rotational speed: **3500** rpm
